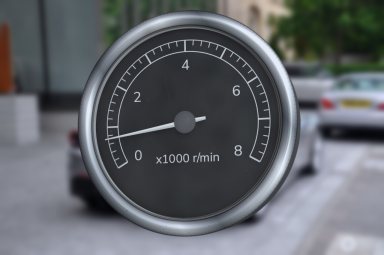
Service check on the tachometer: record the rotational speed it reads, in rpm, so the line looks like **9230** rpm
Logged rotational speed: **700** rpm
